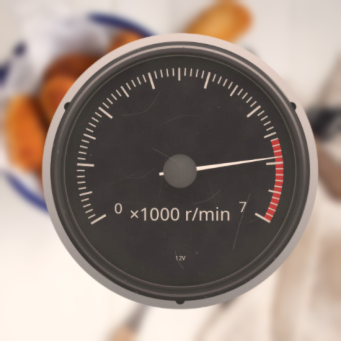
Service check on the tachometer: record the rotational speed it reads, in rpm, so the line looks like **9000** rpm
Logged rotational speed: **5900** rpm
